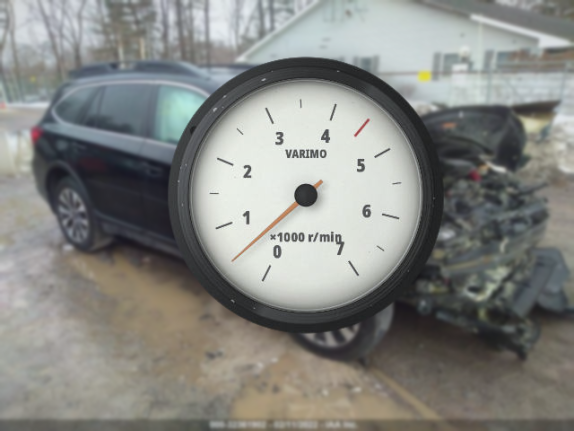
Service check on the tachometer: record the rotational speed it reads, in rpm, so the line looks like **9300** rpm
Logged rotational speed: **500** rpm
